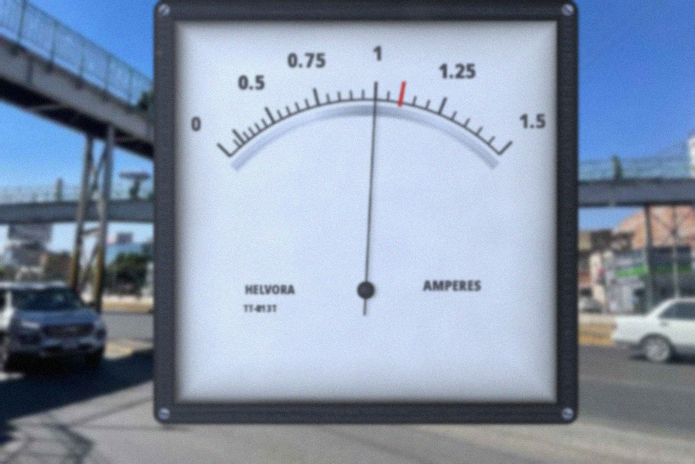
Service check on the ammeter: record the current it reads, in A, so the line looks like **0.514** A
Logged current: **1** A
